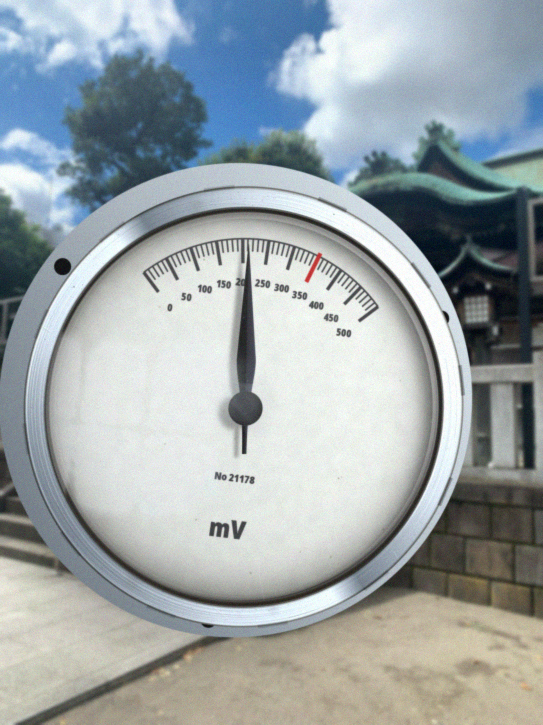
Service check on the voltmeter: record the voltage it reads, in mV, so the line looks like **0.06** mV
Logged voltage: **210** mV
